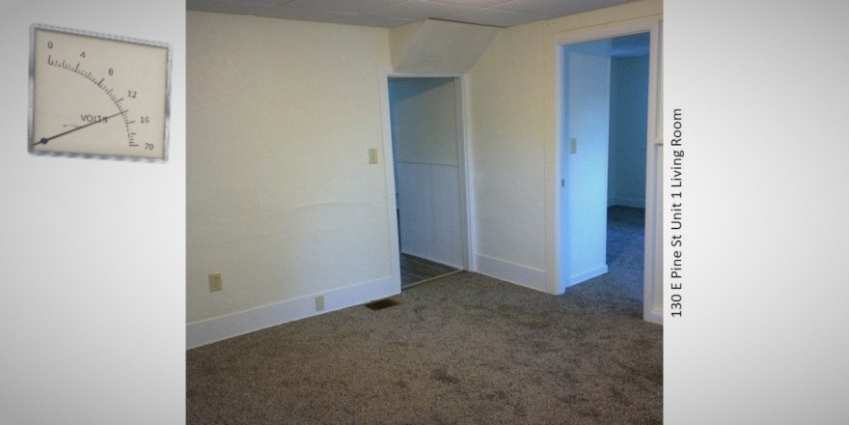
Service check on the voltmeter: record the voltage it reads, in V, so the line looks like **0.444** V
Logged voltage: **14** V
